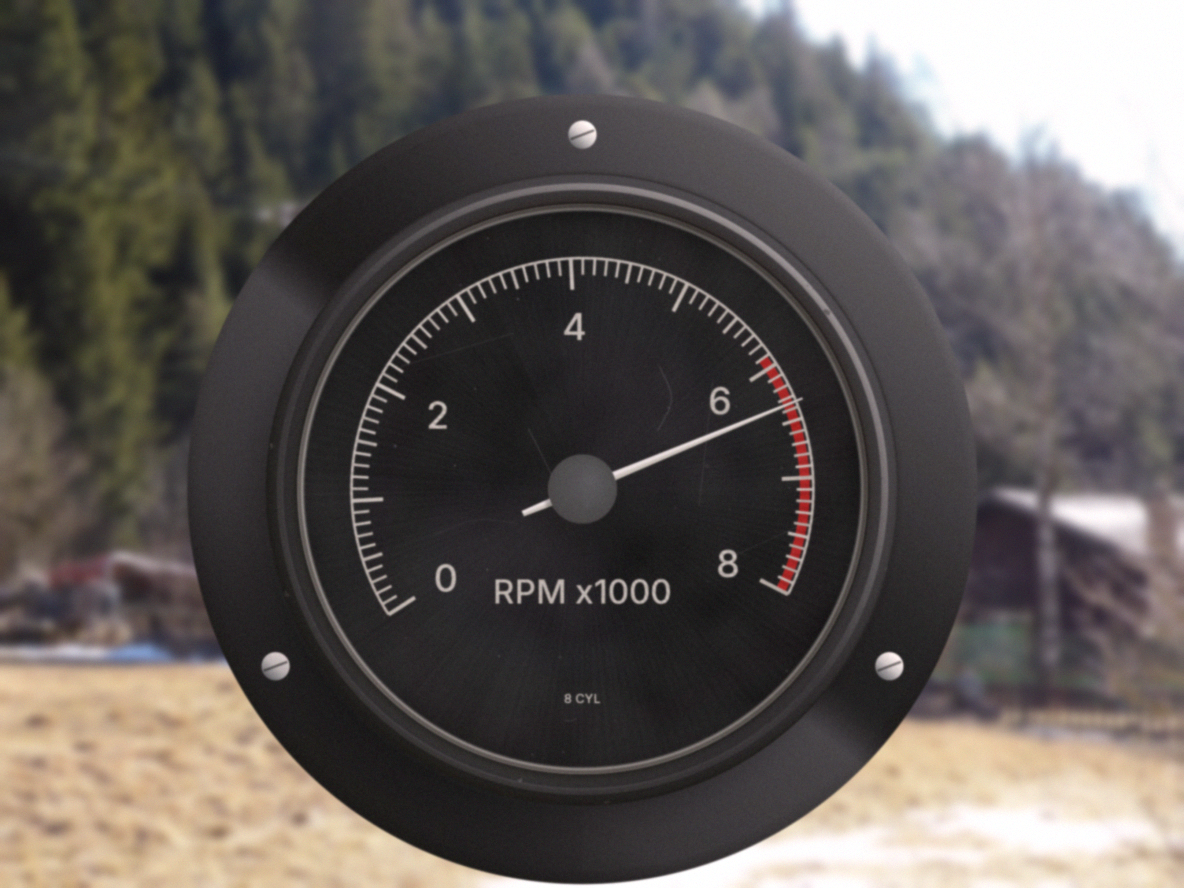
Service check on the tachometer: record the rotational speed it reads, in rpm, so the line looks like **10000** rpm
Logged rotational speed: **6350** rpm
